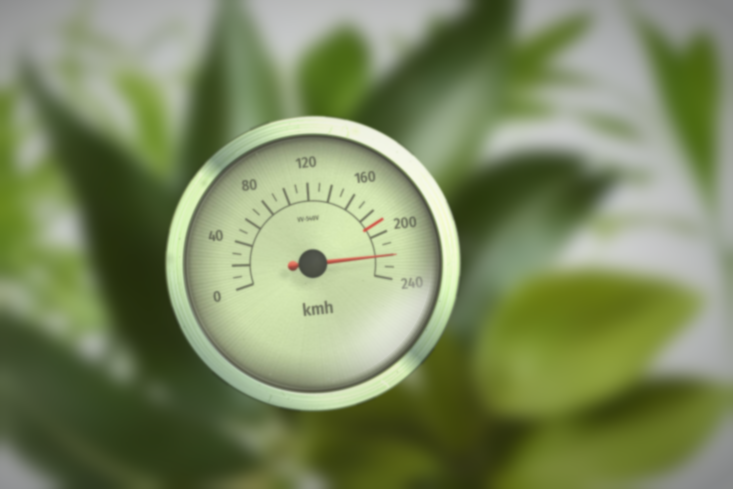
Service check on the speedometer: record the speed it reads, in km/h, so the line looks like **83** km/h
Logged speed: **220** km/h
